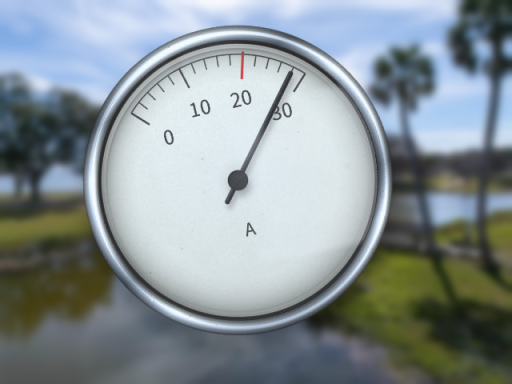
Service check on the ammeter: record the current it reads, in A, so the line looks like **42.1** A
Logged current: **28** A
